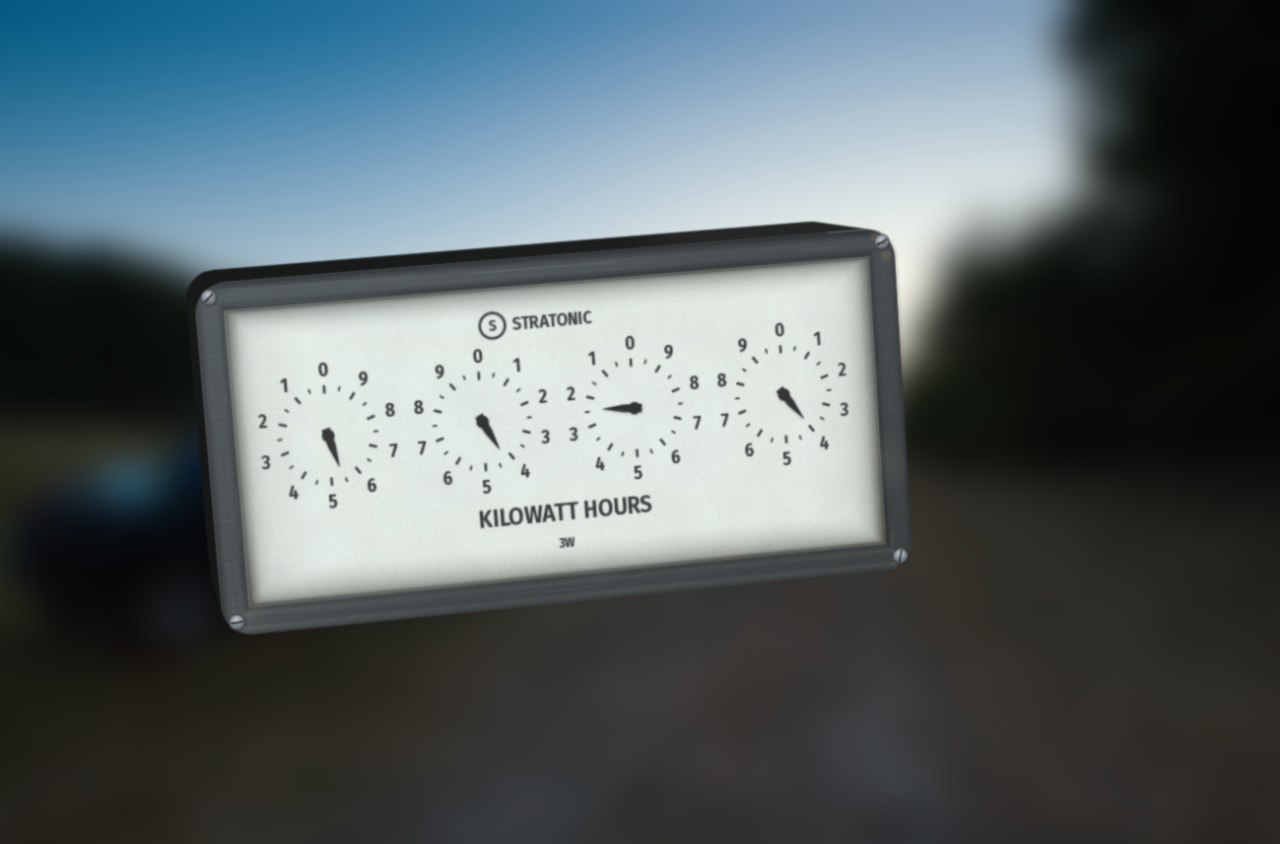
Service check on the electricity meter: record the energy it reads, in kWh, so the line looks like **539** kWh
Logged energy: **5424** kWh
